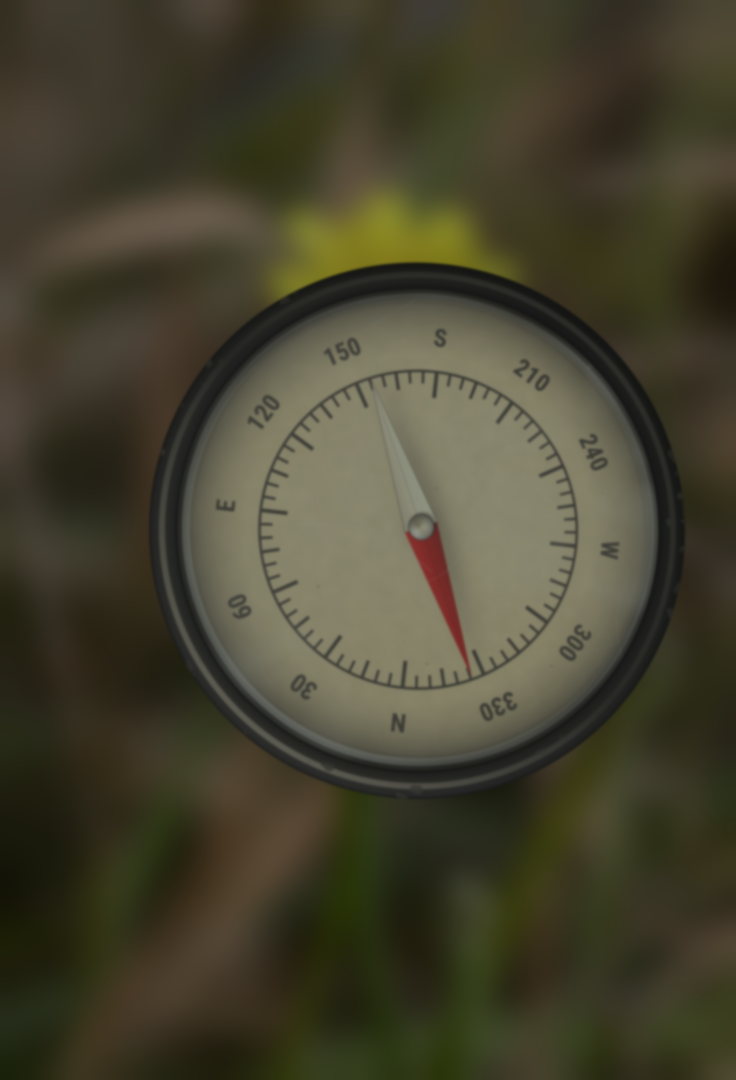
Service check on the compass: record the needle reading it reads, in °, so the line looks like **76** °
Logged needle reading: **335** °
